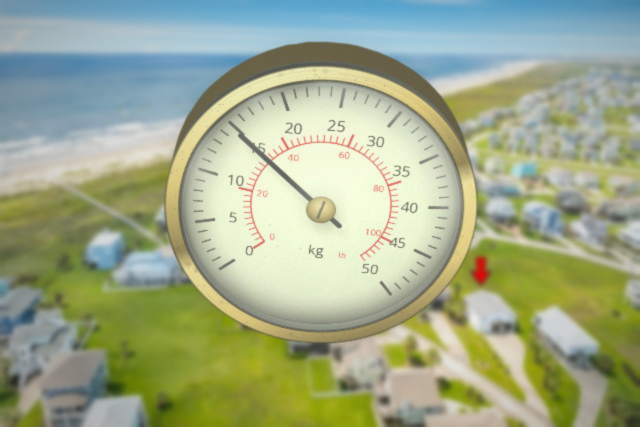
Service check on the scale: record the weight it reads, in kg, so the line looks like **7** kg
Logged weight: **15** kg
